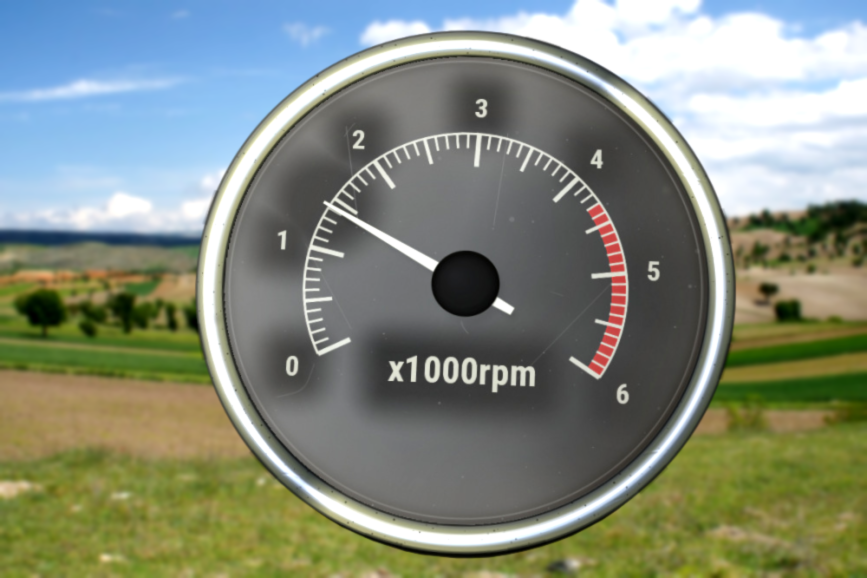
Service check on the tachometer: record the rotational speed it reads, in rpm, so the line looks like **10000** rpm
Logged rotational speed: **1400** rpm
